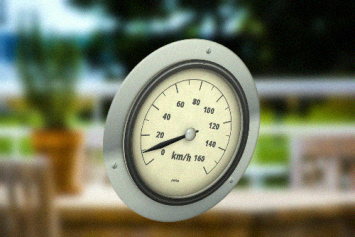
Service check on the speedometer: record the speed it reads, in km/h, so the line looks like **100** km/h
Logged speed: **10** km/h
